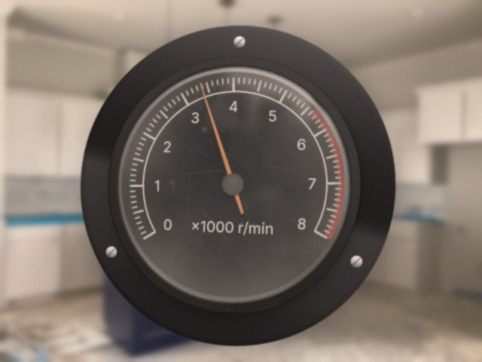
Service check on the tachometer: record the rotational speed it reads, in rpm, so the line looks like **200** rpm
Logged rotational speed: **3400** rpm
